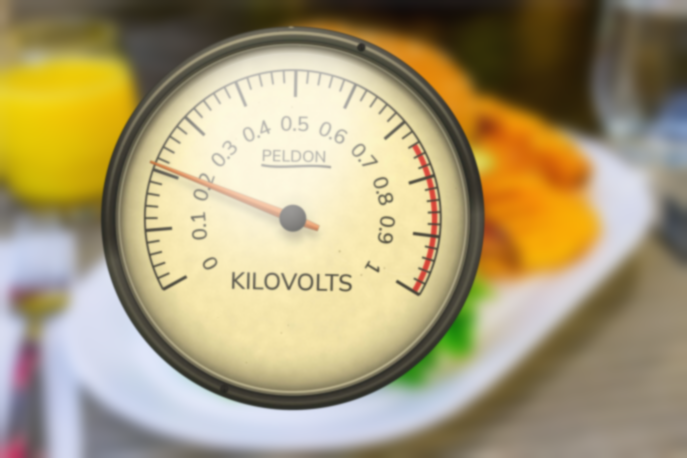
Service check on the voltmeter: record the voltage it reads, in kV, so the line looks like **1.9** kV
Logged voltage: **0.21** kV
